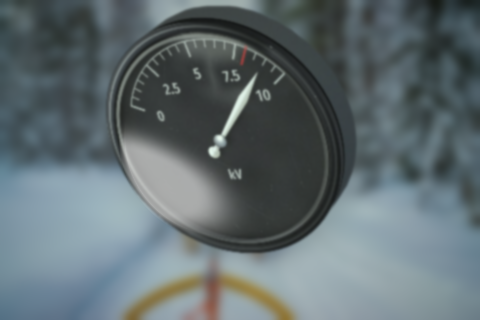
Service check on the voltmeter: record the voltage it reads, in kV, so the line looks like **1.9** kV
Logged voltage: **9** kV
